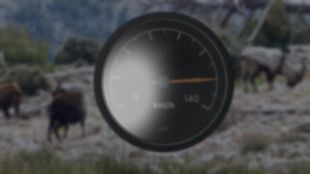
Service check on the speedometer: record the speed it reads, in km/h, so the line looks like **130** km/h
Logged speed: **120** km/h
